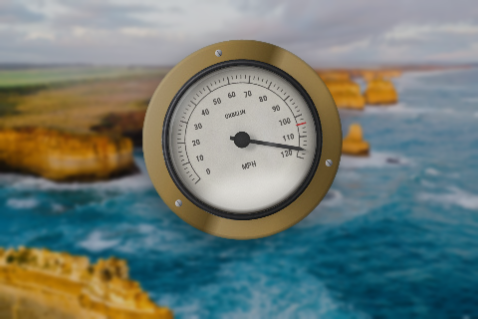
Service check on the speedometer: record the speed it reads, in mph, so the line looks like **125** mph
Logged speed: **116** mph
